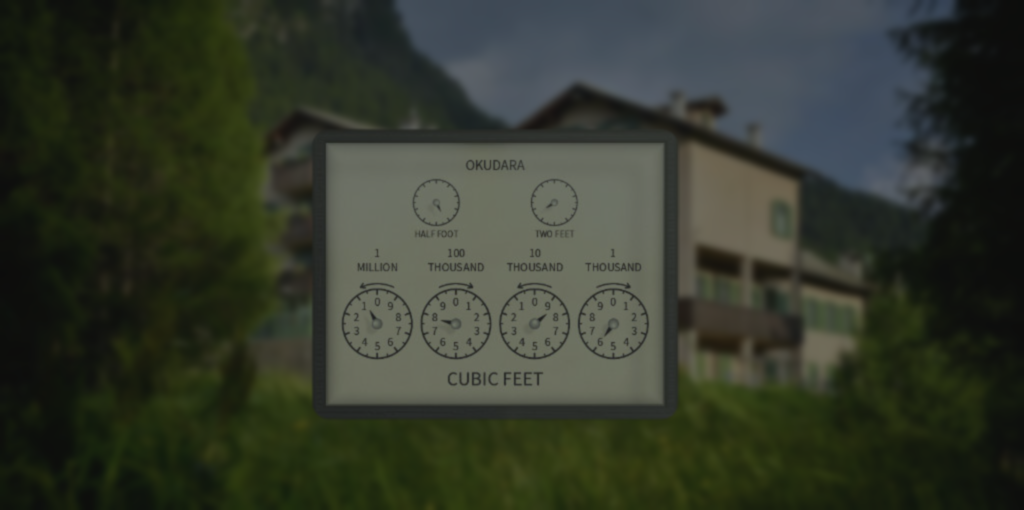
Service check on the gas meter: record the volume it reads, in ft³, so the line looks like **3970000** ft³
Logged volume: **78600** ft³
